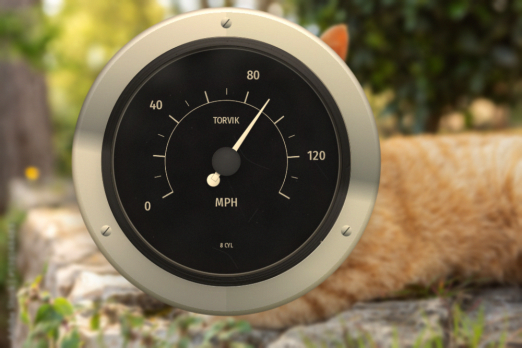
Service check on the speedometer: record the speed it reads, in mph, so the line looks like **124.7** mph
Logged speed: **90** mph
